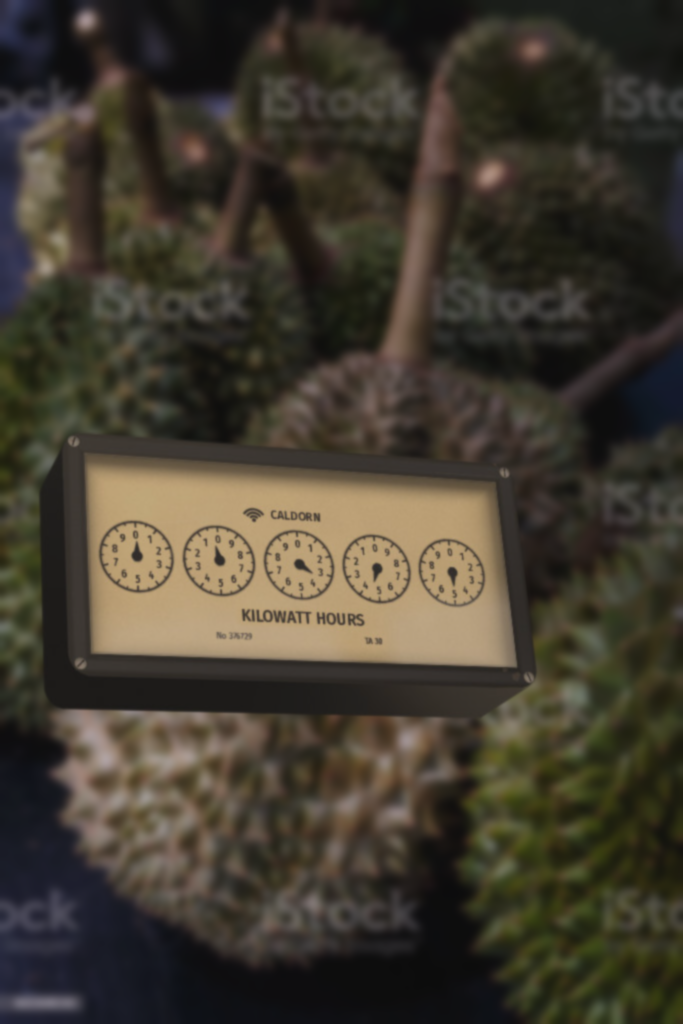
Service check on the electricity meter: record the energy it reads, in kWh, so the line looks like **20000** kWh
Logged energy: **345** kWh
